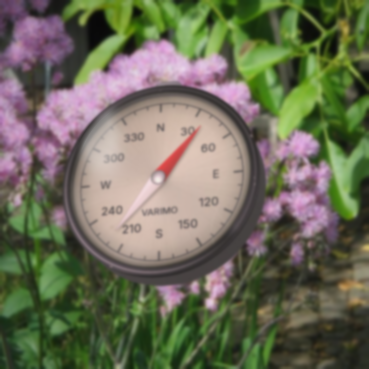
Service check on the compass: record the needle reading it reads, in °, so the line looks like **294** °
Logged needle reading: **40** °
